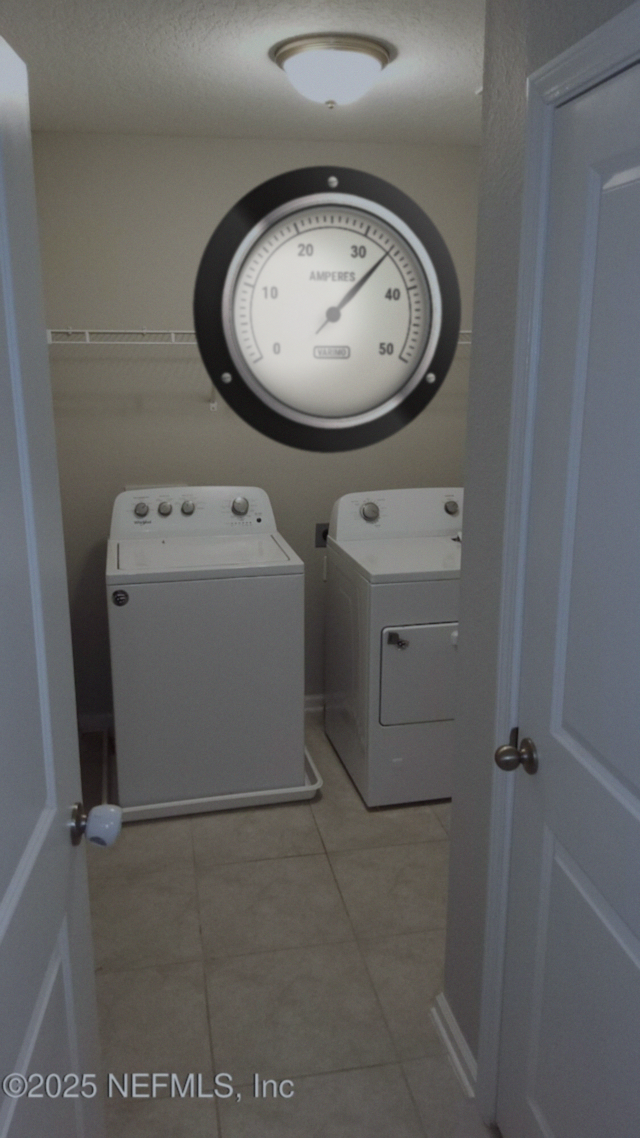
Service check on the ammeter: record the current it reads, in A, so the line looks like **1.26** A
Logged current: **34** A
